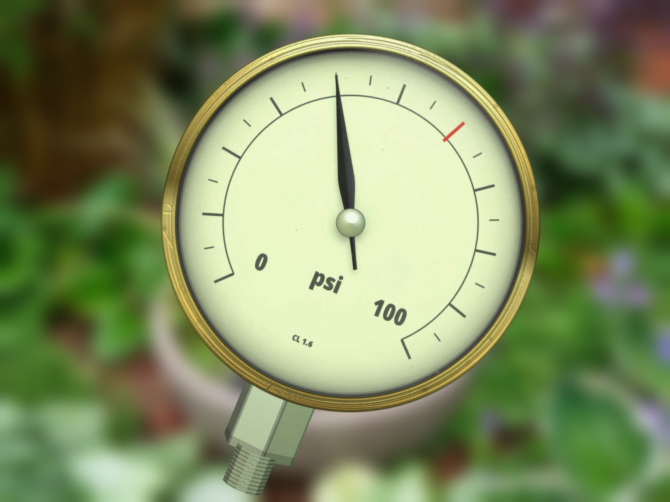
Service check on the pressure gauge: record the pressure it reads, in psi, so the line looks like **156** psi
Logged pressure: **40** psi
